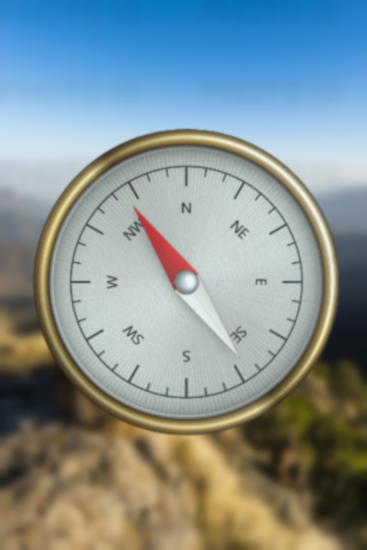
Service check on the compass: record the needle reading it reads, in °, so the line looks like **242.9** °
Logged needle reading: **325** °
